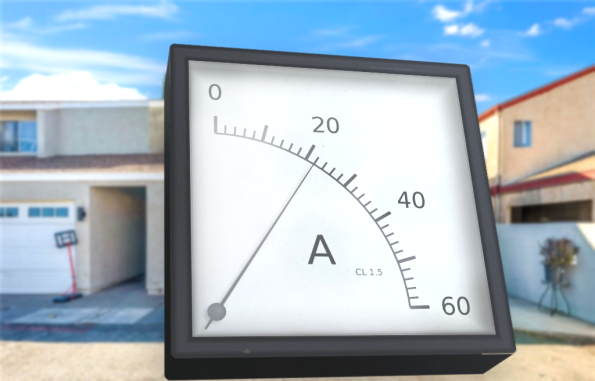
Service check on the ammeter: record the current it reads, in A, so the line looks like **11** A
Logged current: **22** A
